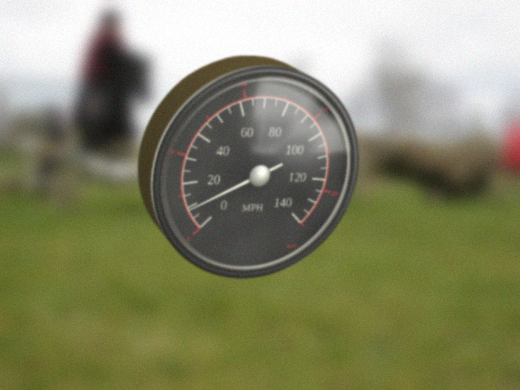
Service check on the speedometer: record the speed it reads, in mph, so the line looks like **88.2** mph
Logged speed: **10** mph
